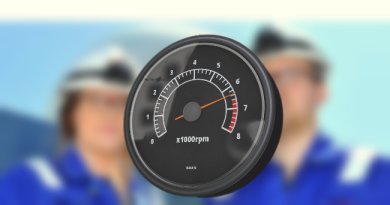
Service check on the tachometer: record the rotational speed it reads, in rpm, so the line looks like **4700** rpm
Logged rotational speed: **6400** rpm
